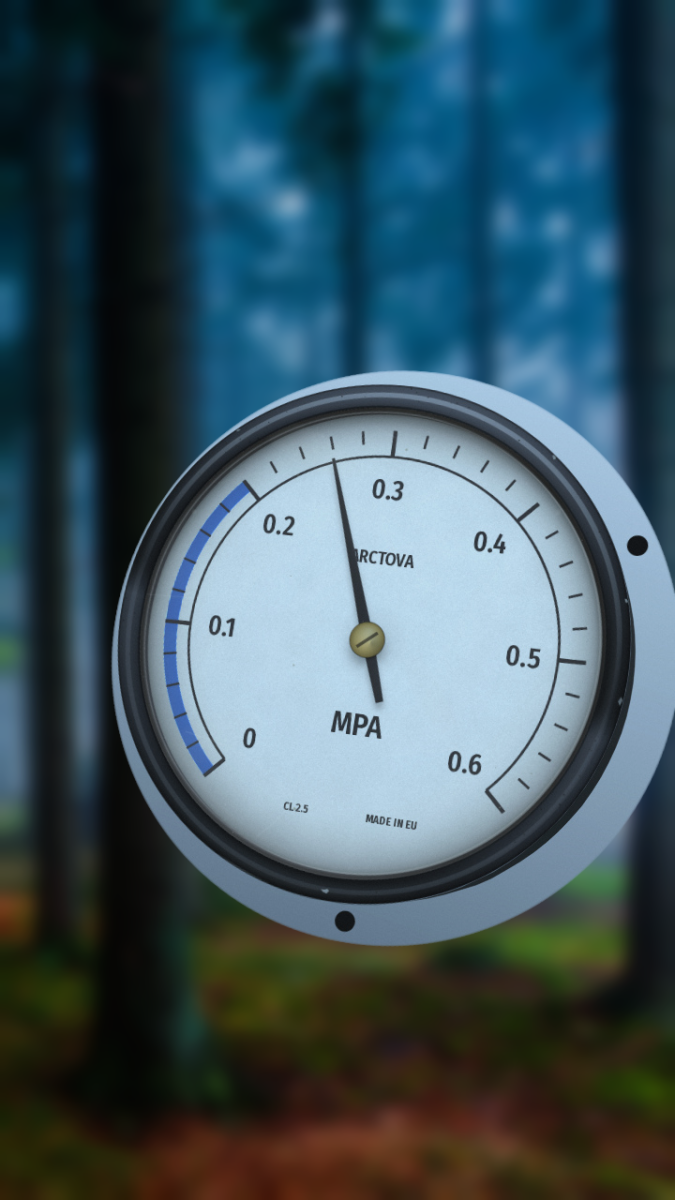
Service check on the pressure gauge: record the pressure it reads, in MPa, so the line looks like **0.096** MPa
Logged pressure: **0.26** MPa
